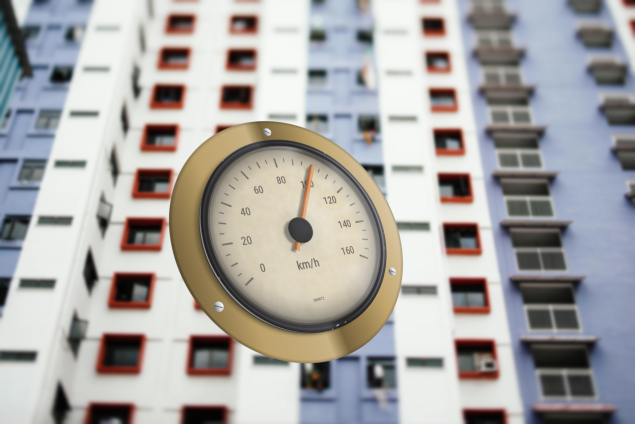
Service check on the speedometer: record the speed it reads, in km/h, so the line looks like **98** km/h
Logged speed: **100** km/h
